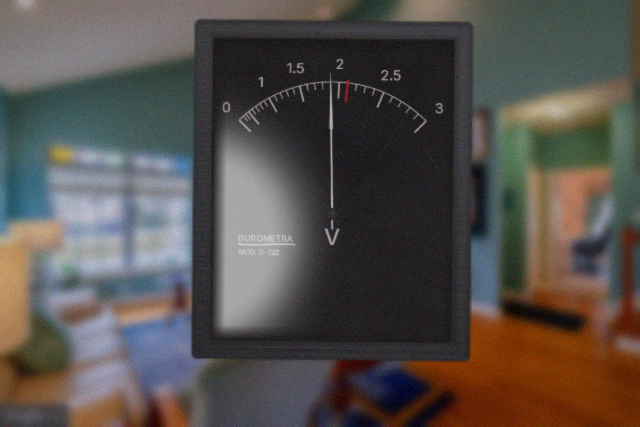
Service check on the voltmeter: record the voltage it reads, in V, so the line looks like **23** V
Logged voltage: **1.9** V
